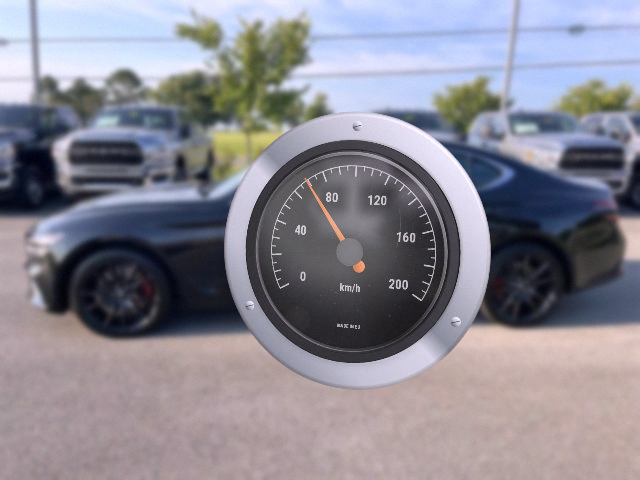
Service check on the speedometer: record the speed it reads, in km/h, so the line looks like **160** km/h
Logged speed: **70** km/h
